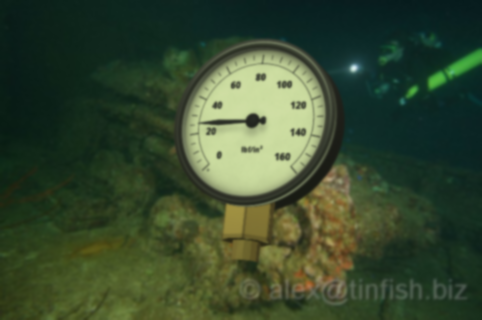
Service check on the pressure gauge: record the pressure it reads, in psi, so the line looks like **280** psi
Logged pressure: **25** psi
